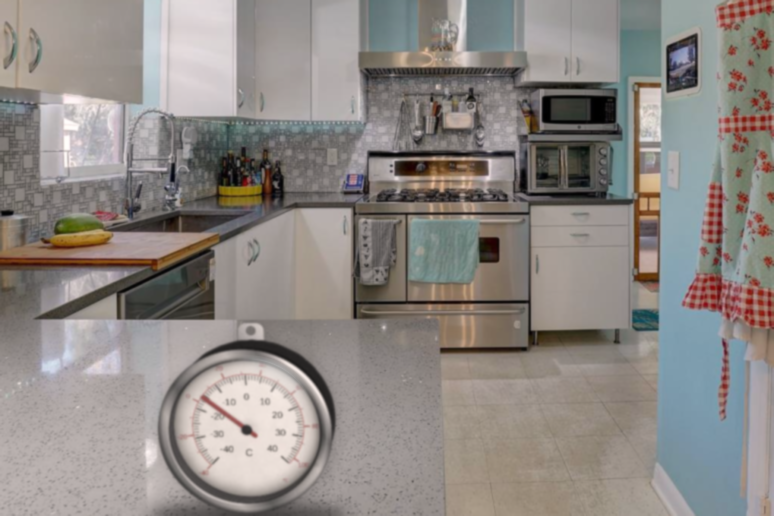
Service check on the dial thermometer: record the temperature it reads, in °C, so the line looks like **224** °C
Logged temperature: **-15** °C
